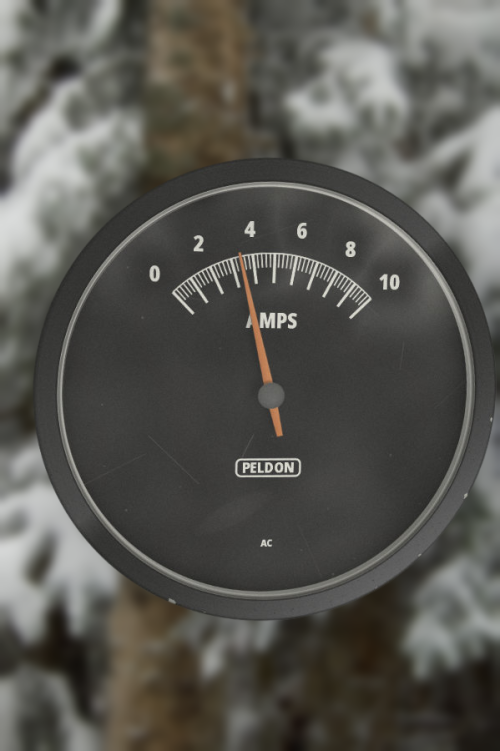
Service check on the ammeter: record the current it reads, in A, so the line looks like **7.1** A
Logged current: **3.4** A
